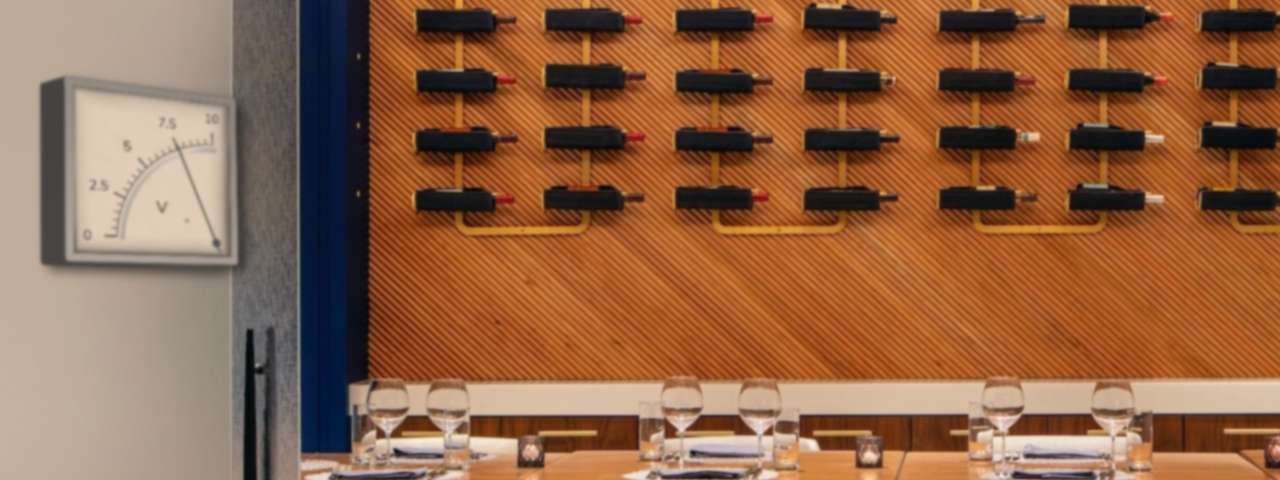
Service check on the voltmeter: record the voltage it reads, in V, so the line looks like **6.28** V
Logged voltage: **7.5** V
